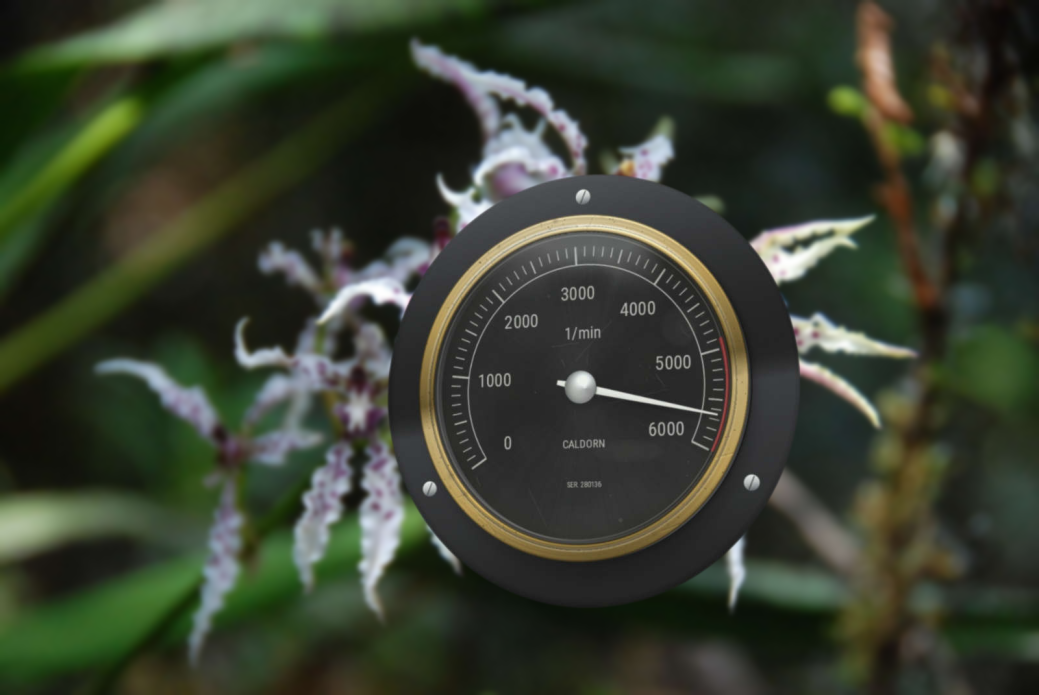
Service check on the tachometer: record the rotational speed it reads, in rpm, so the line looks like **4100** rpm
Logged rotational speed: **5650** rpm
